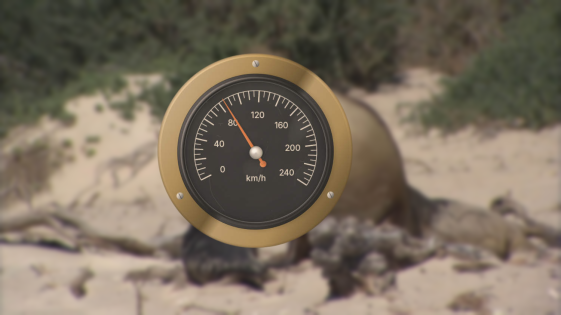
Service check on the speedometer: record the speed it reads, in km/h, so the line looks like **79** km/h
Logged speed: **85** km/h
